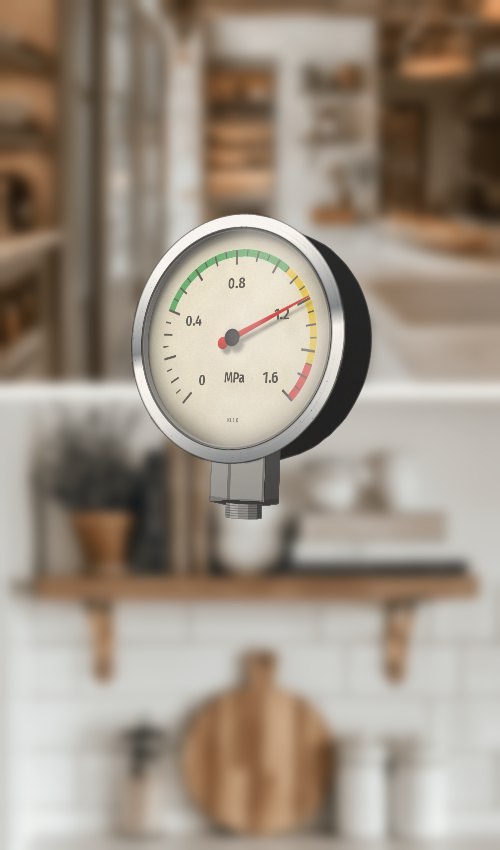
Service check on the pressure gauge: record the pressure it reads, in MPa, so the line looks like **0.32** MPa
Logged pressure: **1.2** MPa
